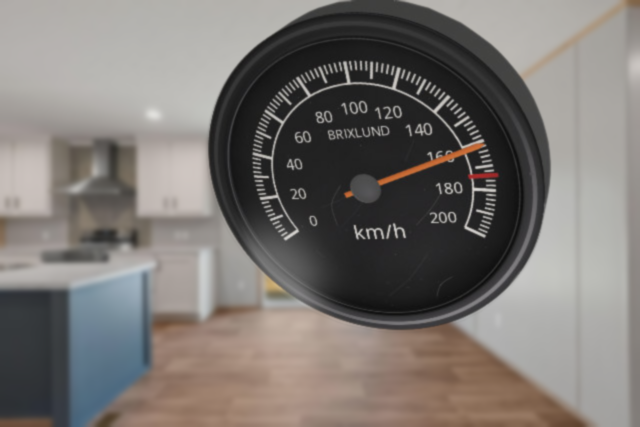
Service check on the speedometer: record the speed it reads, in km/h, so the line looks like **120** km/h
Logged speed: **160** km/h
